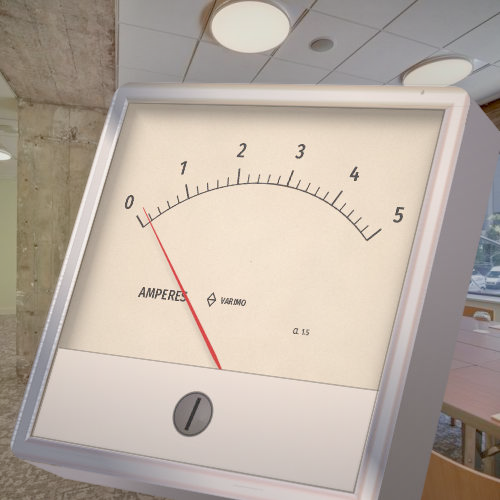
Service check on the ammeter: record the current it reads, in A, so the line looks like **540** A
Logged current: **0.2** A
